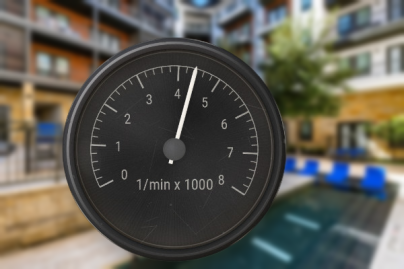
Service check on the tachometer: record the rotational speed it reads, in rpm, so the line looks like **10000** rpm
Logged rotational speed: **4400** rpm
